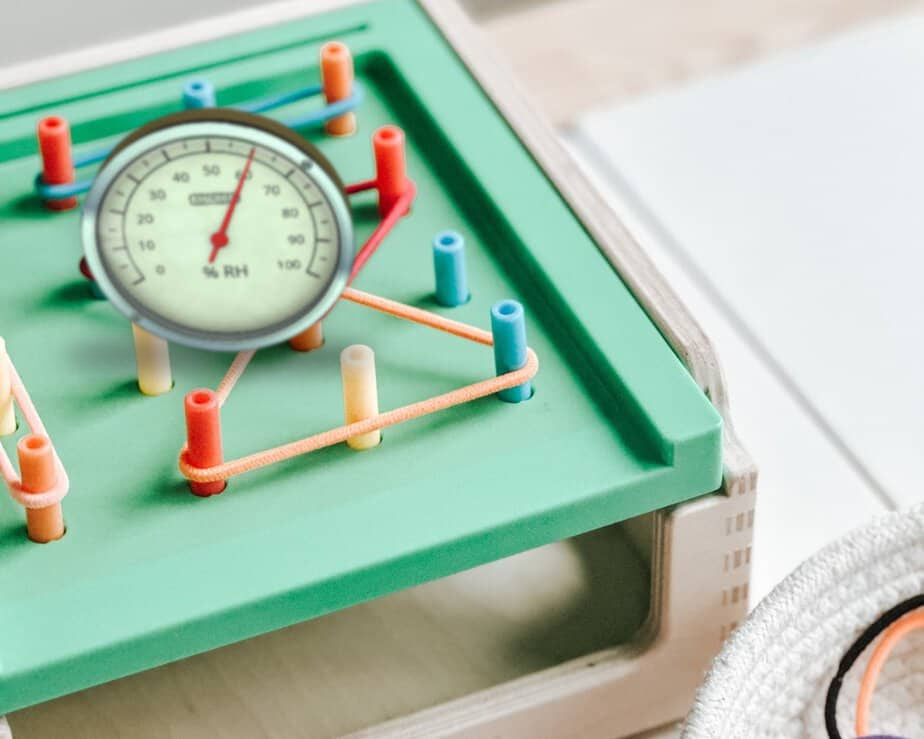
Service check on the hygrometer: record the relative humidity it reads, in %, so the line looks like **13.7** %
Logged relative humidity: **60** %
